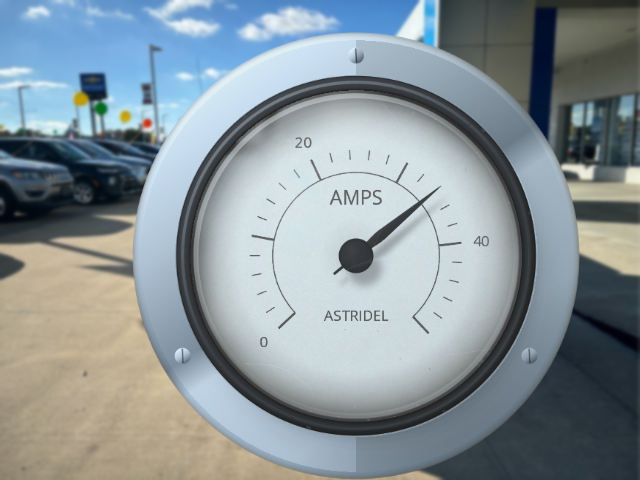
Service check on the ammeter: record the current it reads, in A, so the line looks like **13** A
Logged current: **34** A
